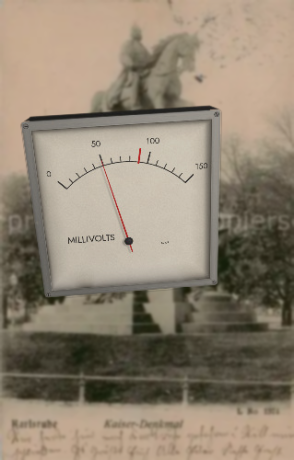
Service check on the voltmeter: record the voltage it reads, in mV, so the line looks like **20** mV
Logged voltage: **50** mV
